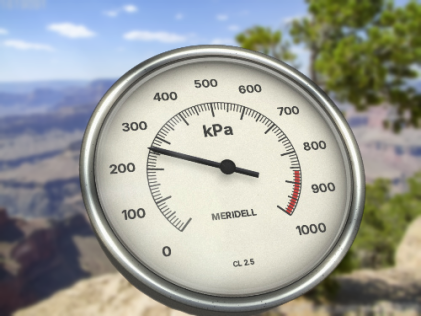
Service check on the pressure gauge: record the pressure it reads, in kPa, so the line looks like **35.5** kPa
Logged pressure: **250** kPa
